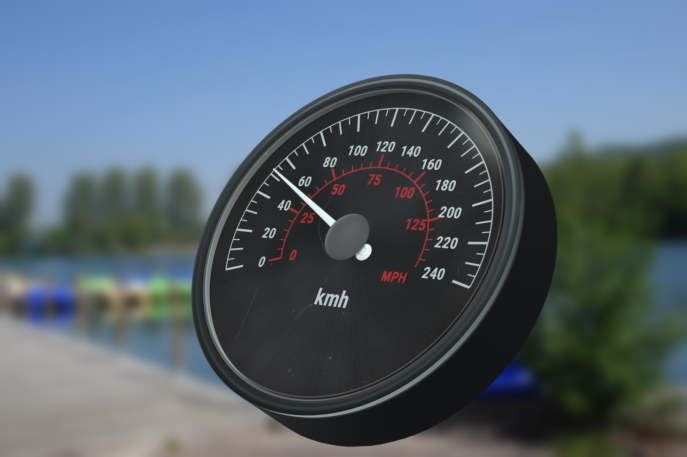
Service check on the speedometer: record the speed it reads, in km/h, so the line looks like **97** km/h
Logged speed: **52.5** km/h
